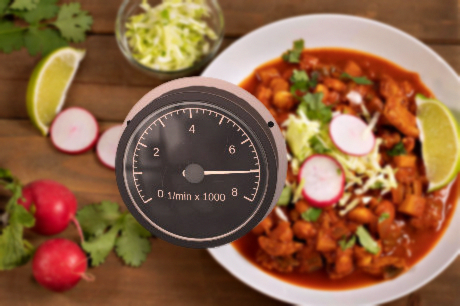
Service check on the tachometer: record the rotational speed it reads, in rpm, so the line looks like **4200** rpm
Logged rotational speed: **7000** rpm
